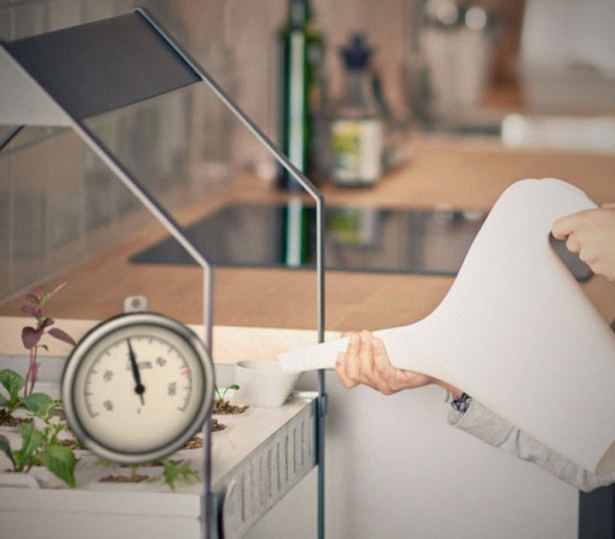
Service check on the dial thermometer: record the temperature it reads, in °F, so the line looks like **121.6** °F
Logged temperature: **20** °F
